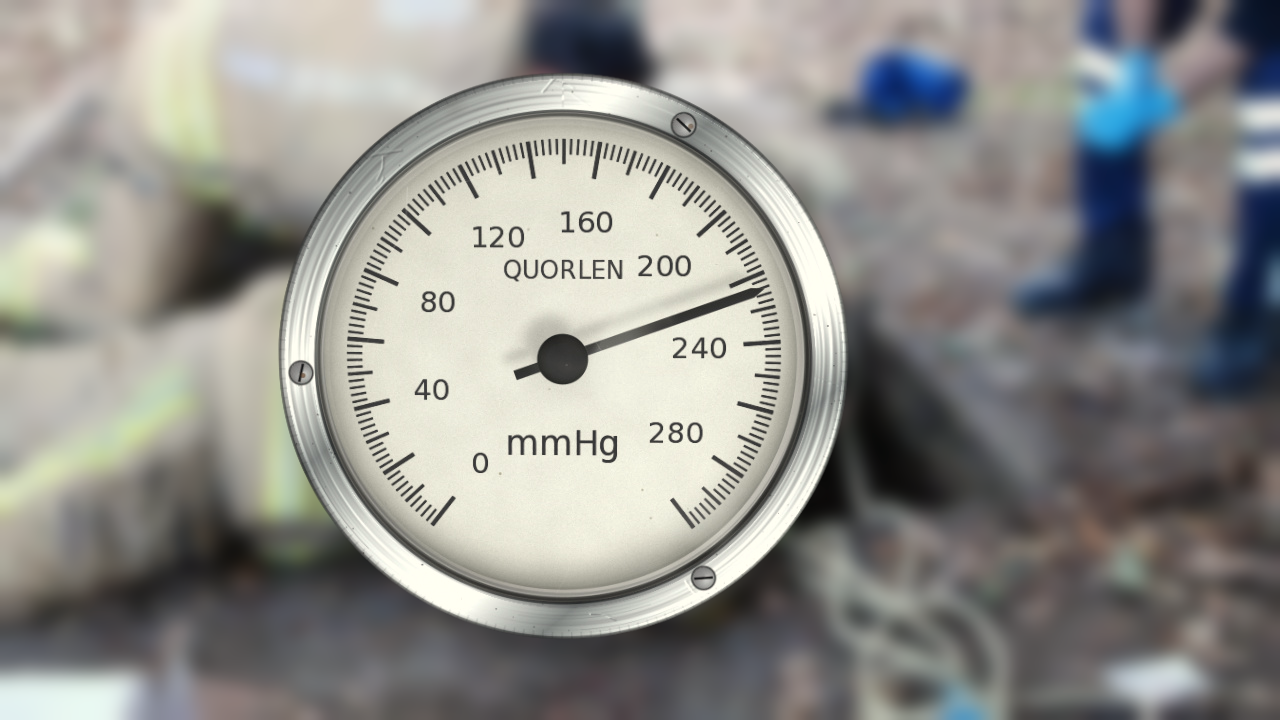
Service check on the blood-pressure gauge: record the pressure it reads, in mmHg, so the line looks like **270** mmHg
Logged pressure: **224** mmHg
